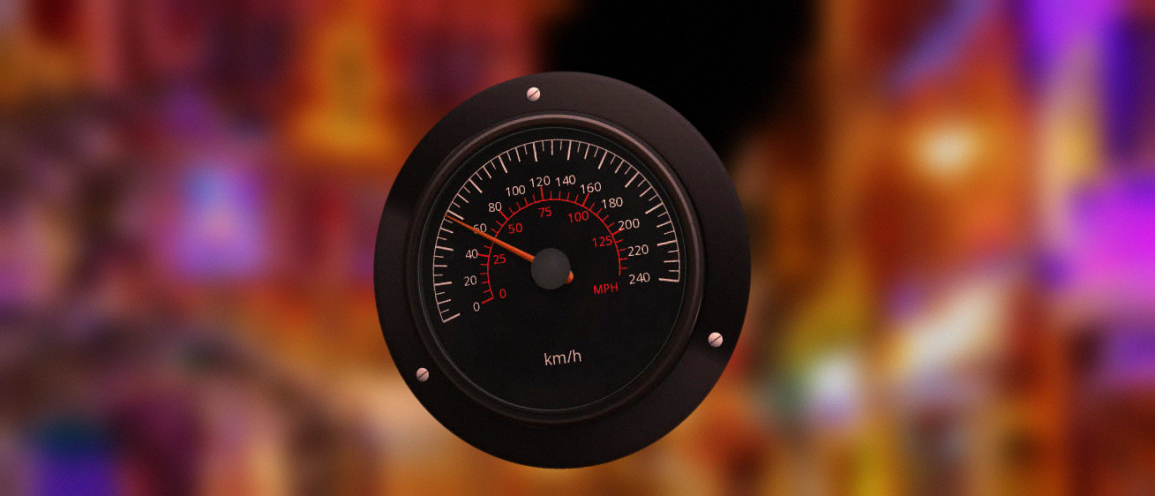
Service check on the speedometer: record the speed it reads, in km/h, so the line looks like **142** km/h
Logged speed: **57.5** km/h
